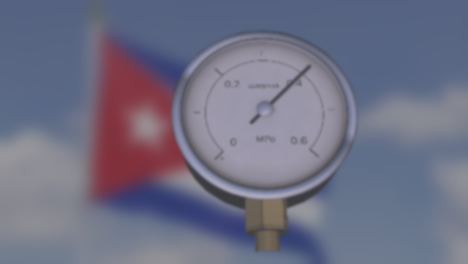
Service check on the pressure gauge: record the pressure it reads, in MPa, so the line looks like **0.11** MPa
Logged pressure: **0.4** MPa
